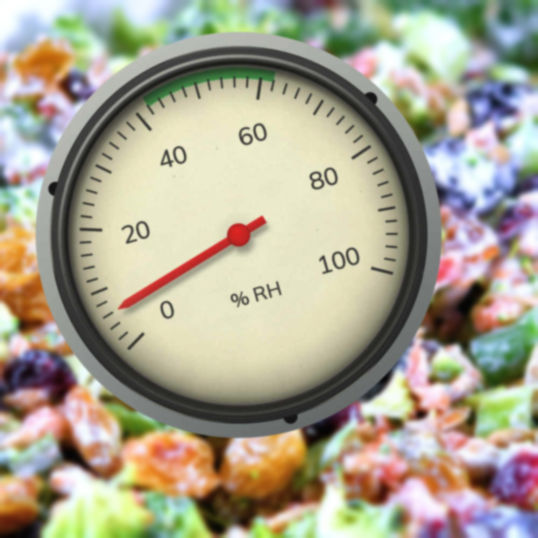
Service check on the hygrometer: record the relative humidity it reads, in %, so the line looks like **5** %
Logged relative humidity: **6** %
